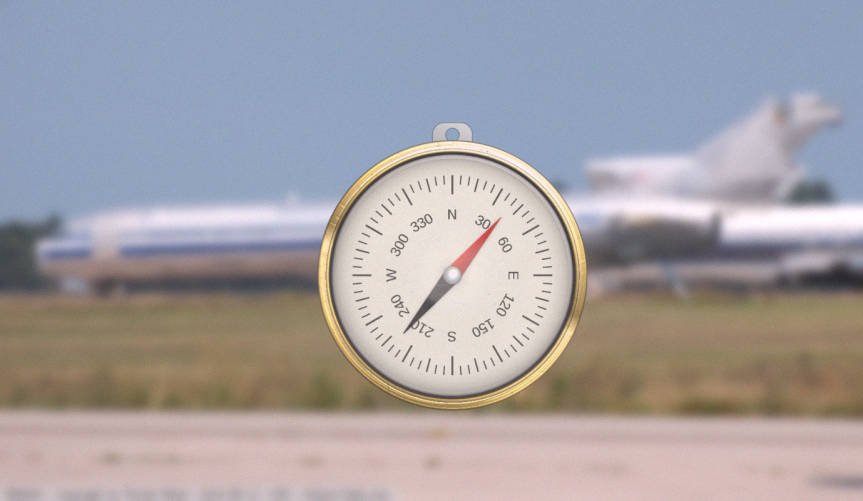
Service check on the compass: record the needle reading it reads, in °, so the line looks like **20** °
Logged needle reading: **40** °
